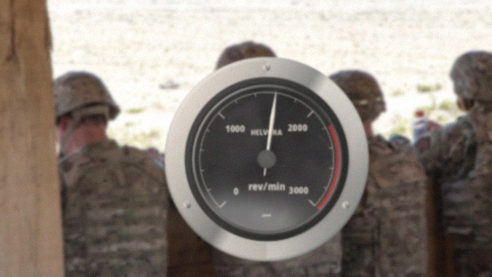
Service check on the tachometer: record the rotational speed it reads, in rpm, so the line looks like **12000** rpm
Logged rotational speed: **1600** rpm
